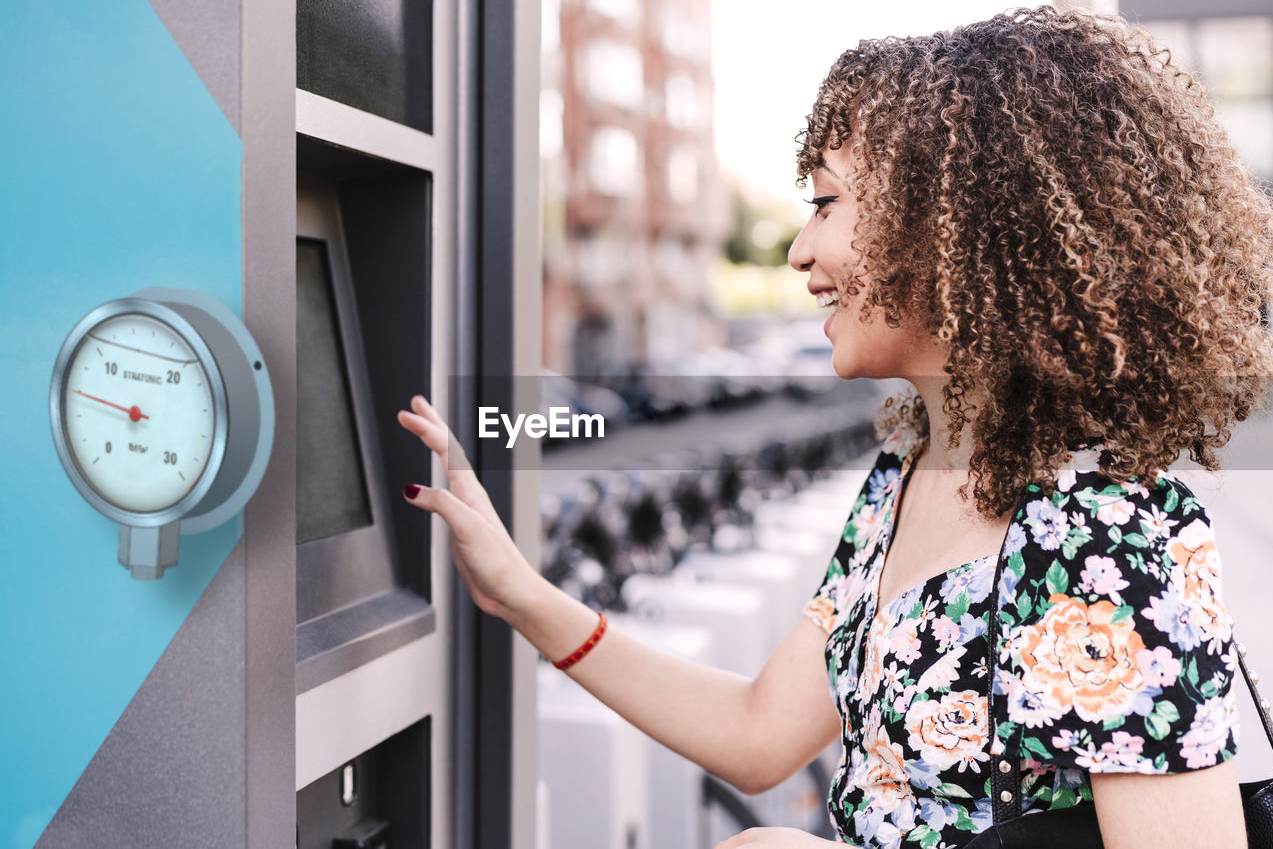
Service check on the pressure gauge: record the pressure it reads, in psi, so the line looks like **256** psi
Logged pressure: **6** psi
